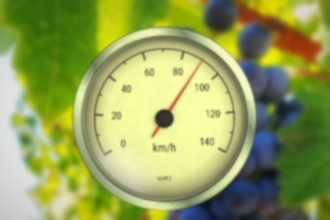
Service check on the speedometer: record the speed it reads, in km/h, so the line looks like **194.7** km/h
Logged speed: **90** km/h
